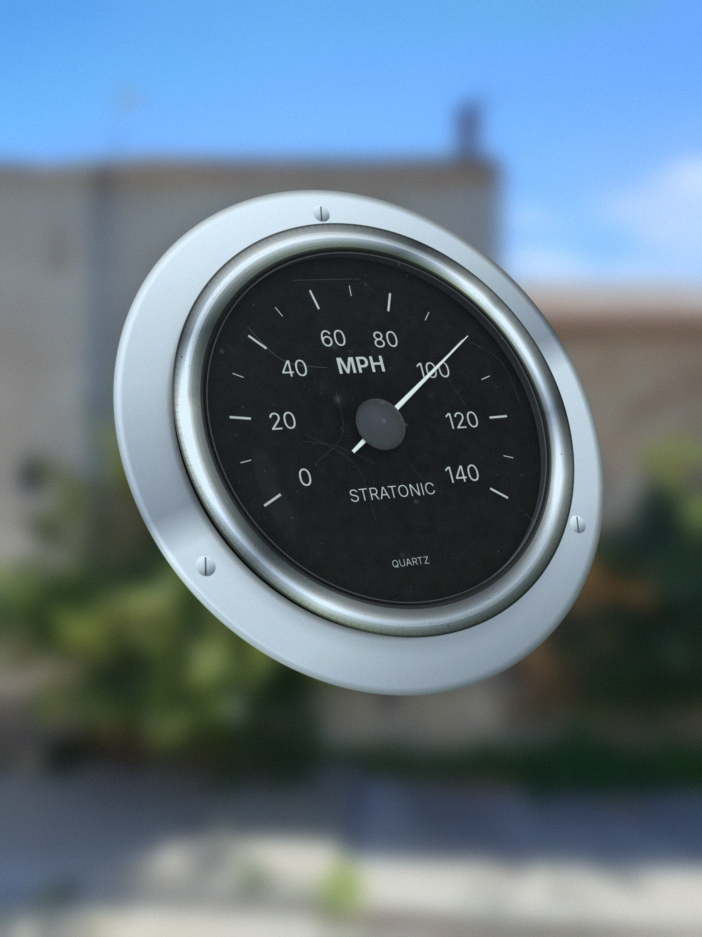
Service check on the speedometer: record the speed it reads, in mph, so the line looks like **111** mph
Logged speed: **100** mph
